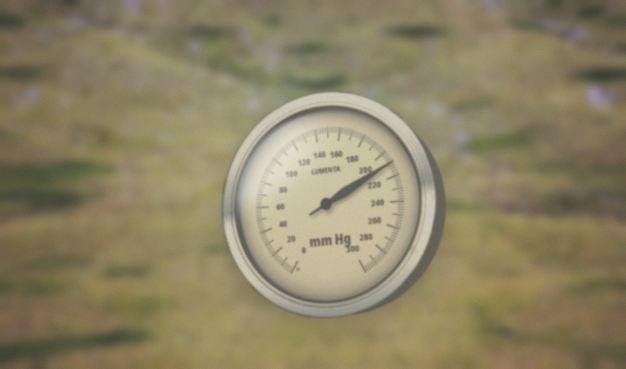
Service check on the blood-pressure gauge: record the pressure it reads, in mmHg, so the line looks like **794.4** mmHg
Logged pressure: **210** mmHg
